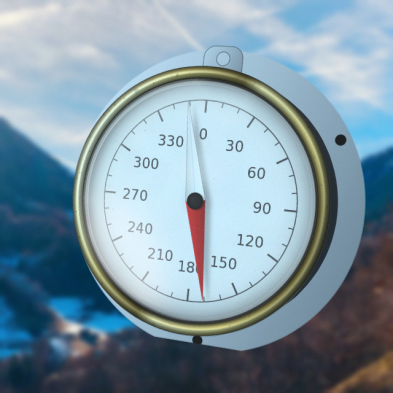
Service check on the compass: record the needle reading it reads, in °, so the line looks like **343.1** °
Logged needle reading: **170** °
